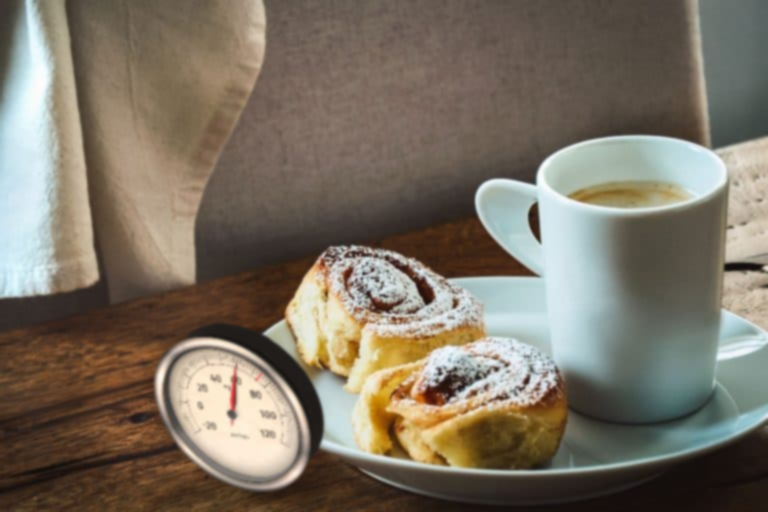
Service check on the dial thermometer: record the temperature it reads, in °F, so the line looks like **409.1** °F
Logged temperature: **60** °F
